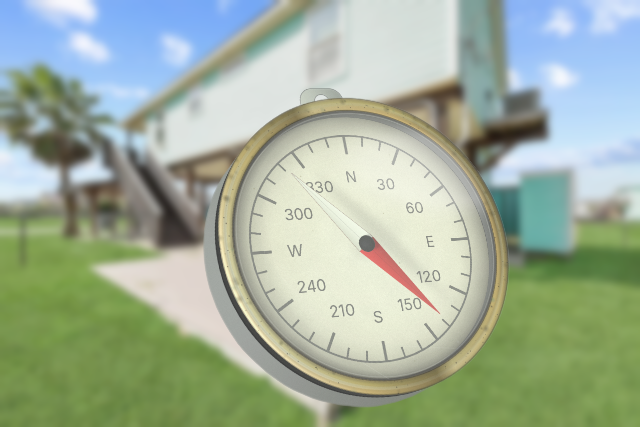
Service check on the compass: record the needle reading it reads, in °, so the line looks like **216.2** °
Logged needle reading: **140** °
